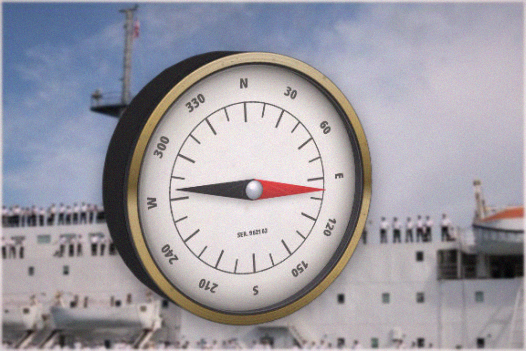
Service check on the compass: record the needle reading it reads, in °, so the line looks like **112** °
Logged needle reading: **97.5** °
